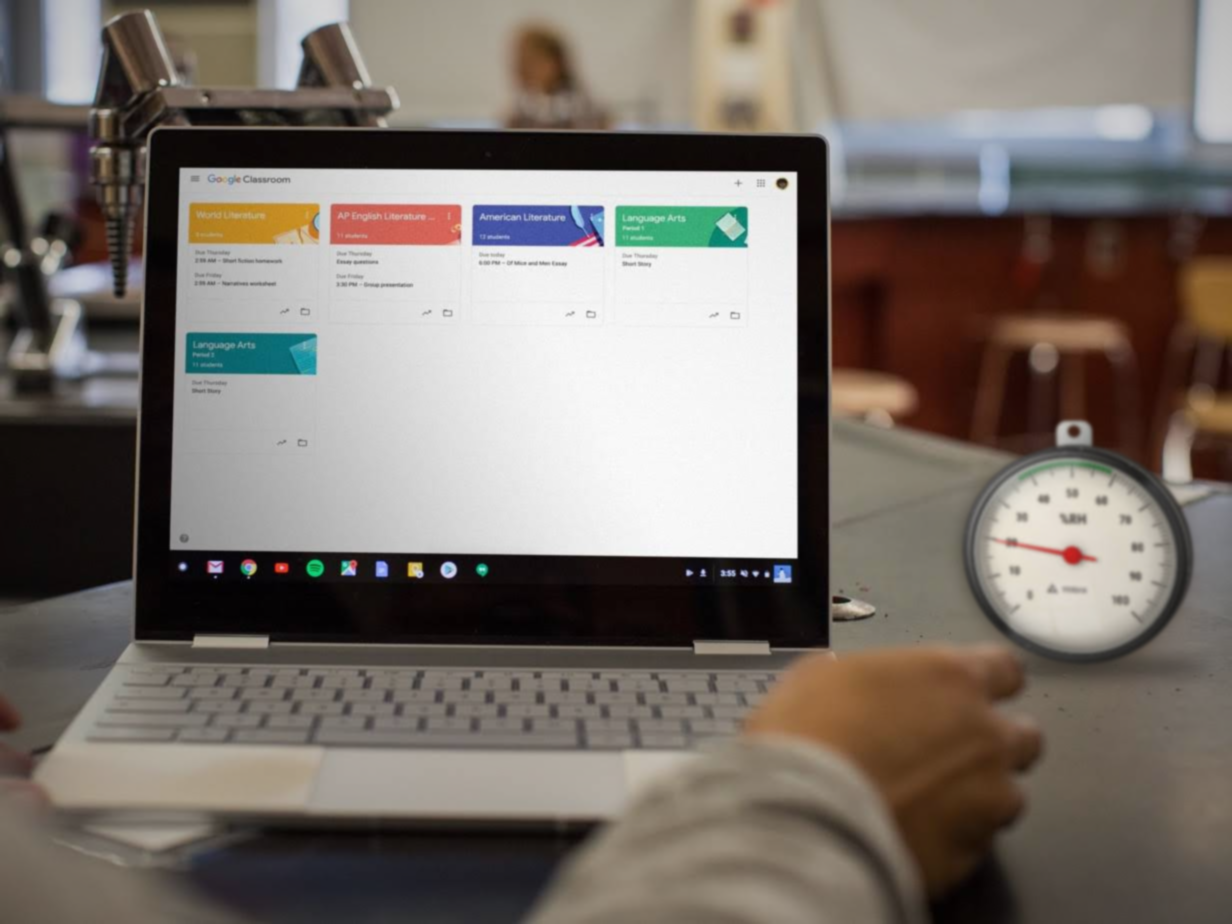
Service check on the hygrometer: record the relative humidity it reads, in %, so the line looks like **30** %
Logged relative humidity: **20** %
